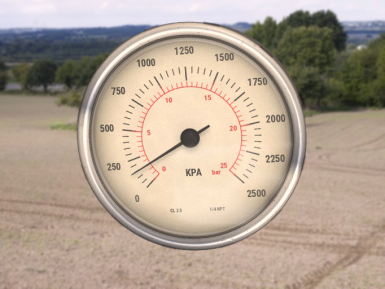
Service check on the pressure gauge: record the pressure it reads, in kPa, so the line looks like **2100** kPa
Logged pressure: **150** kPa
